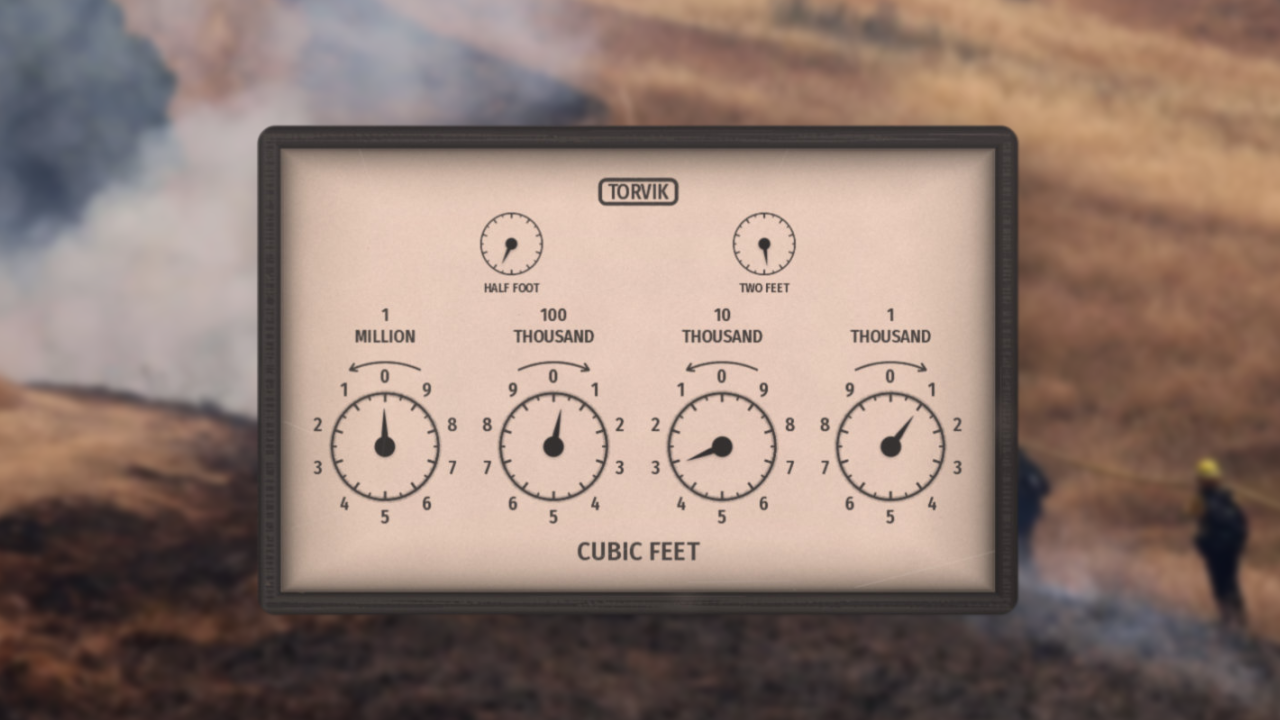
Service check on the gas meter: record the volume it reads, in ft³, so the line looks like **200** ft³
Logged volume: **3100** ft³
